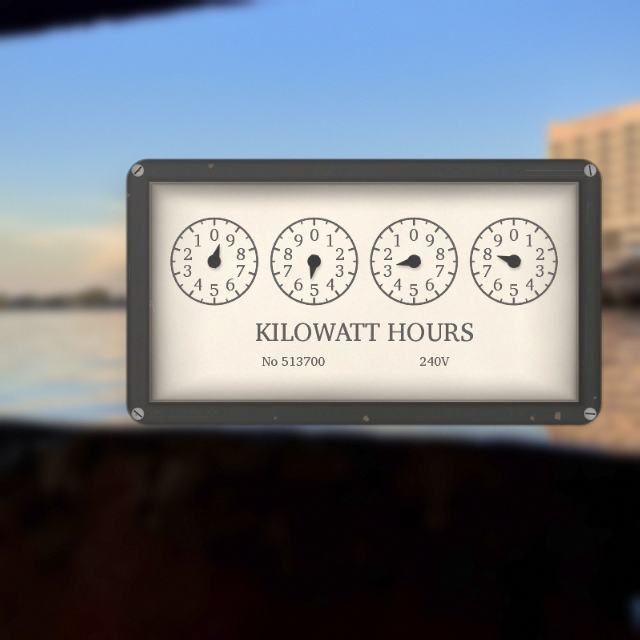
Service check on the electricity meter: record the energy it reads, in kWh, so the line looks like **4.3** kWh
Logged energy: **9528** kWh
